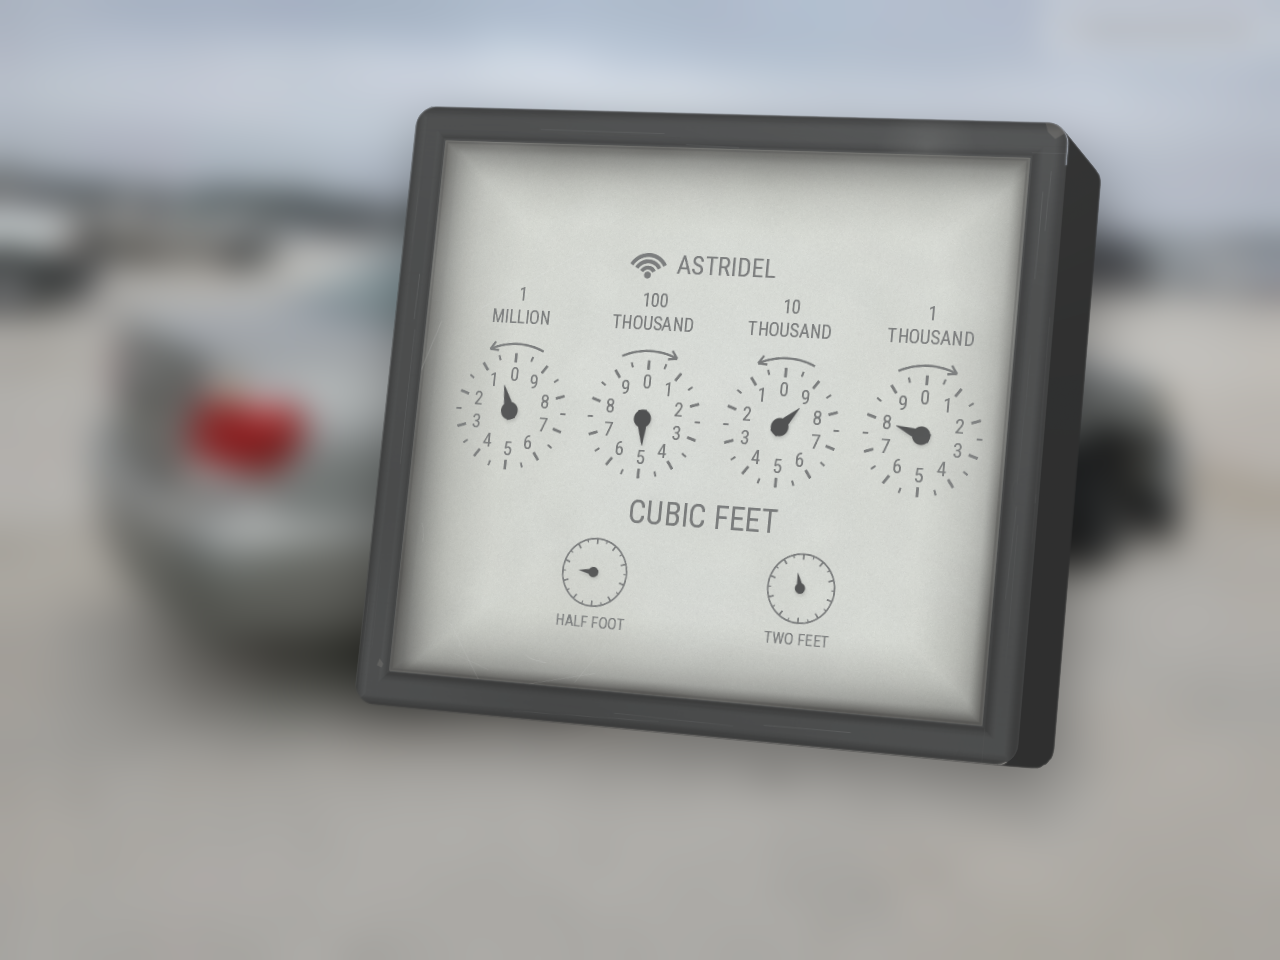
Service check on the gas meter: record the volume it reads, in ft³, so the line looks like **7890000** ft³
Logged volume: **48800** ft³
